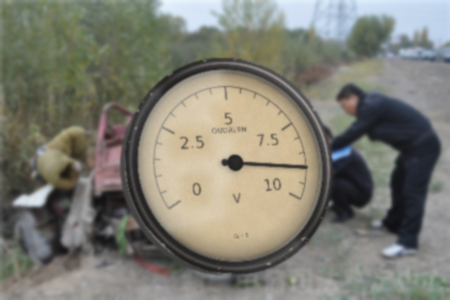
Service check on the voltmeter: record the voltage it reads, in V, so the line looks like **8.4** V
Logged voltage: **9** V
